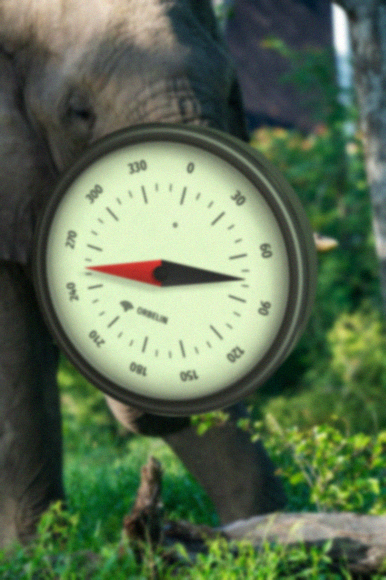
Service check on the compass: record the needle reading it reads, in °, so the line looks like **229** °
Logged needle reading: **255** °
